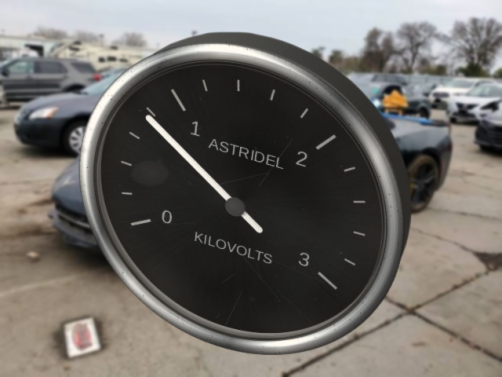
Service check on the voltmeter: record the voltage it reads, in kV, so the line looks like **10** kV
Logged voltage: **0.8** kV
